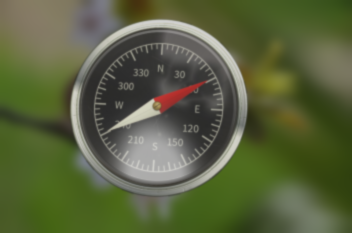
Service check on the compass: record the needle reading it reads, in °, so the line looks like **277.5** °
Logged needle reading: **60** °
